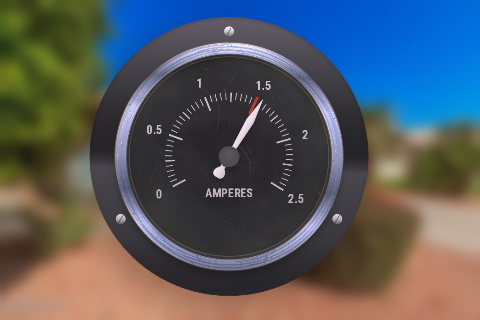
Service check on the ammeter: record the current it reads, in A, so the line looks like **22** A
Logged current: **1.55** A
